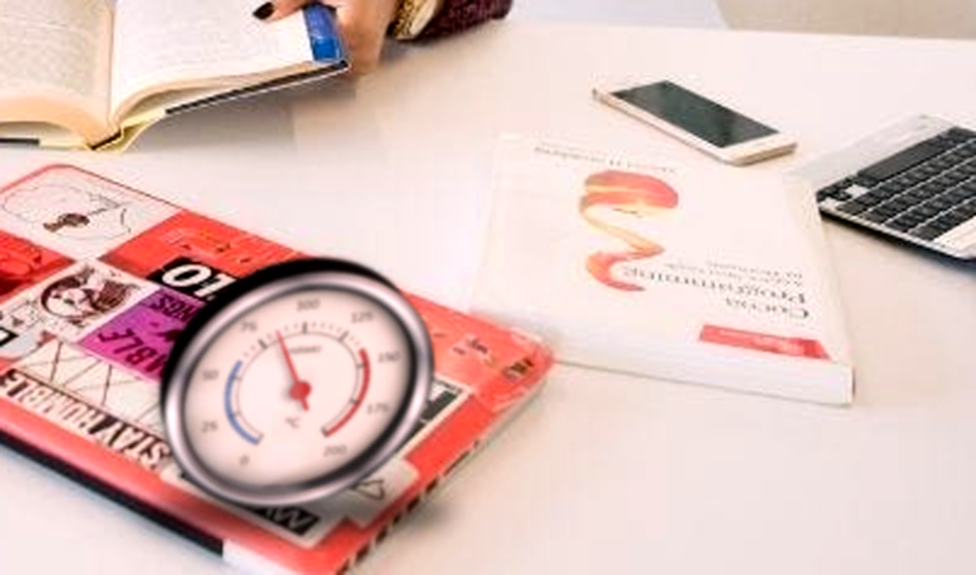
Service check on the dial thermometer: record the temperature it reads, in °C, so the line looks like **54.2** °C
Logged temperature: **85** °C
